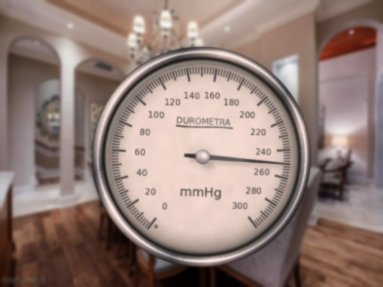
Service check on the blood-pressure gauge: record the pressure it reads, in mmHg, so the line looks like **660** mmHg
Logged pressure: **250** mmHg
